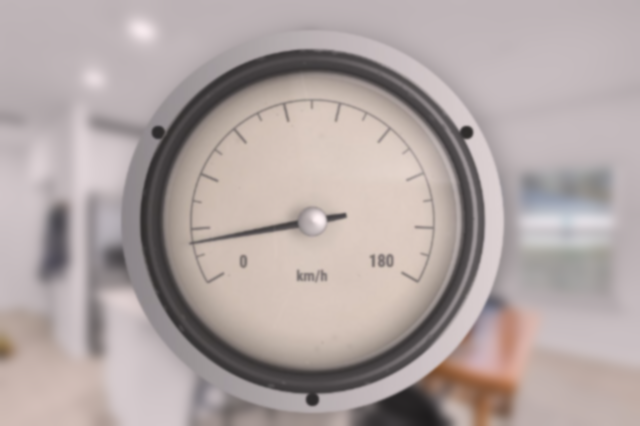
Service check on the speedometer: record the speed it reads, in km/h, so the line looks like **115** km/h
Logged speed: **15** km/h
